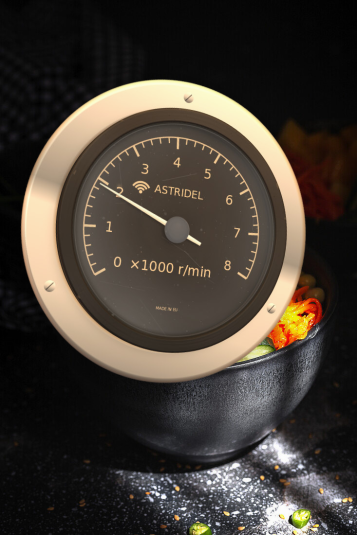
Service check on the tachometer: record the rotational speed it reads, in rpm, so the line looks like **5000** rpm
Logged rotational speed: **1900** rpm
